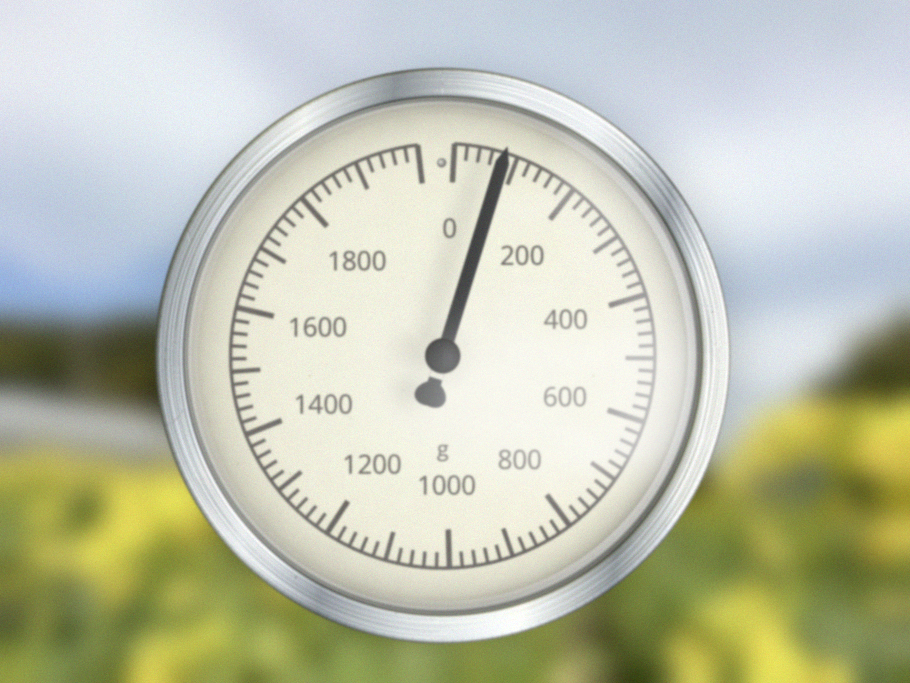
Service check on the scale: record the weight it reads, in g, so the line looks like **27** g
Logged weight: **80** g
